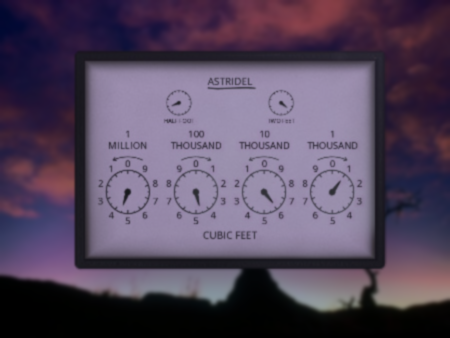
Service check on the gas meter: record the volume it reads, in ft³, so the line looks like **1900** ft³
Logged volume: **446100** ft³
